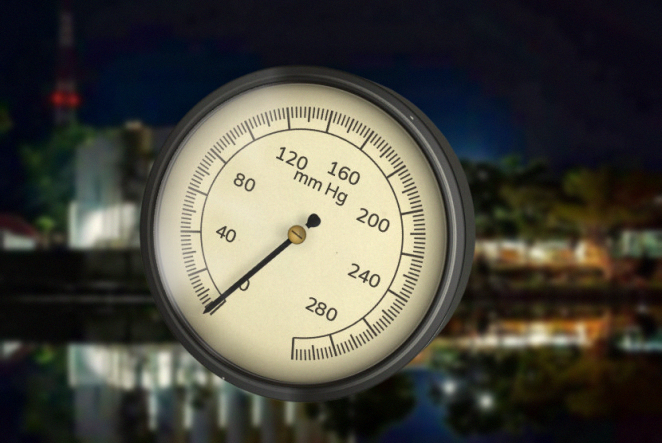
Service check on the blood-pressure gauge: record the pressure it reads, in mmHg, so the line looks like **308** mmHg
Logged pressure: **2** mmHg
